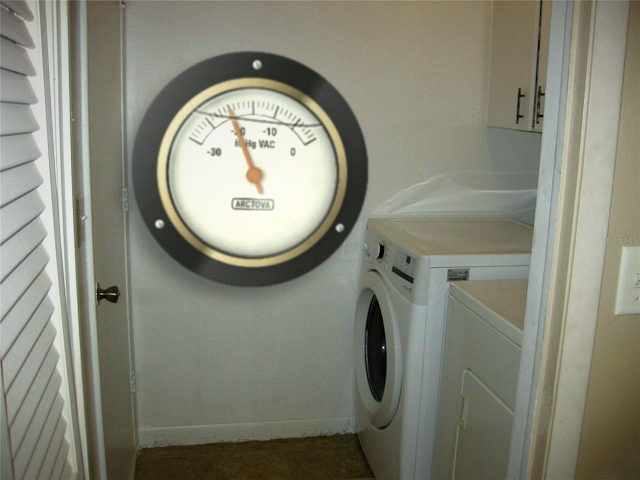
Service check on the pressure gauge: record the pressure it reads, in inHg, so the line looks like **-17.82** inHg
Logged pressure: **-20** inHg
